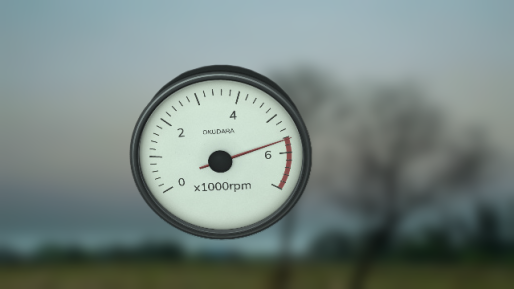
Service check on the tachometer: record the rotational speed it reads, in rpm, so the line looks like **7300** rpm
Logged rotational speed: **5600** rpm
